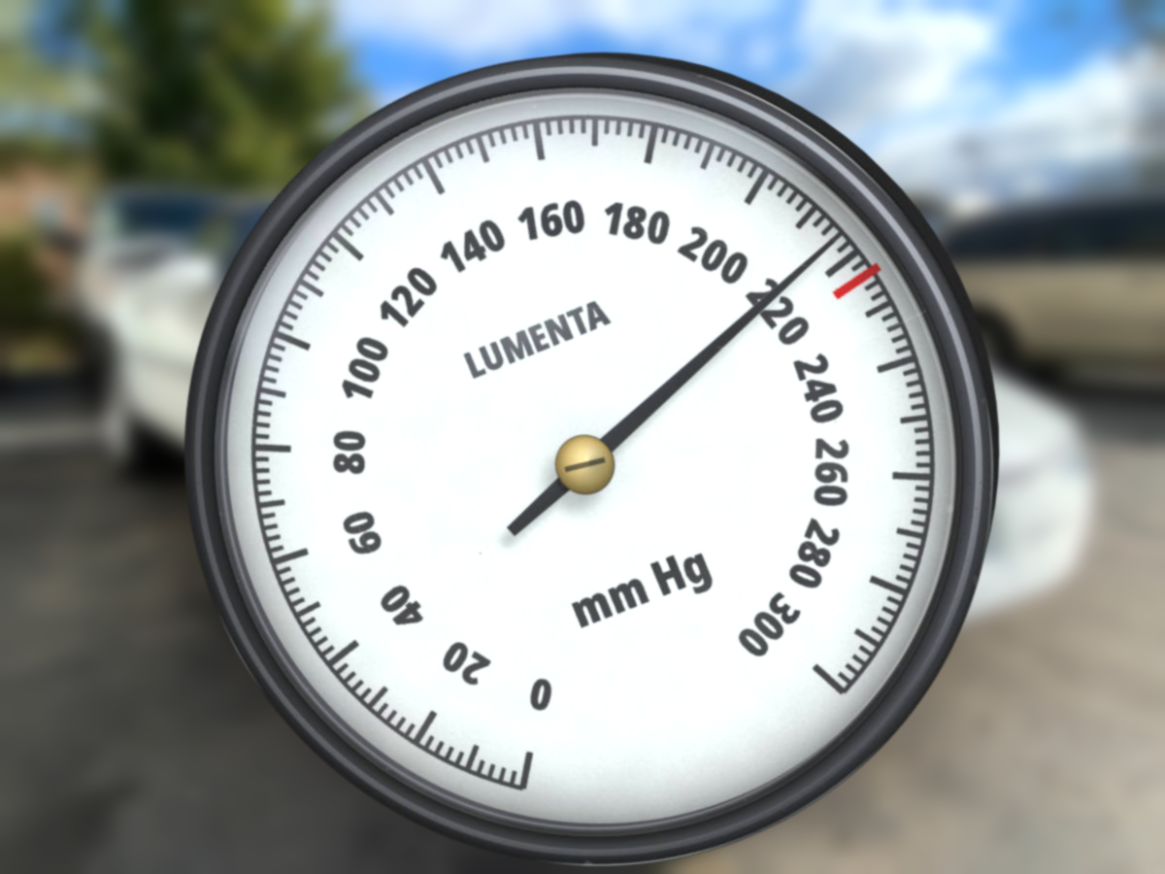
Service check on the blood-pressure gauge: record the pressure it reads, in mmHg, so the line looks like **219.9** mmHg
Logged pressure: **216** mmHg
